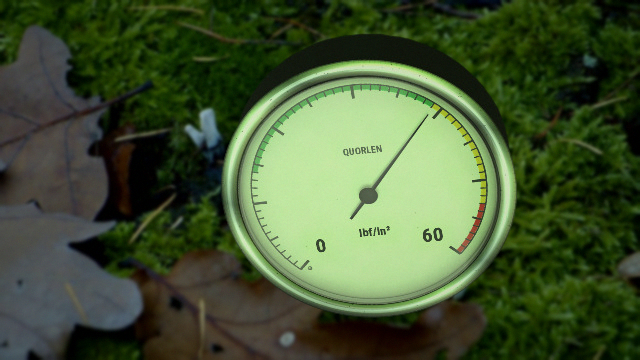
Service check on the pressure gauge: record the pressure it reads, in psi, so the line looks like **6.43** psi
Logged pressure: **39** psi
